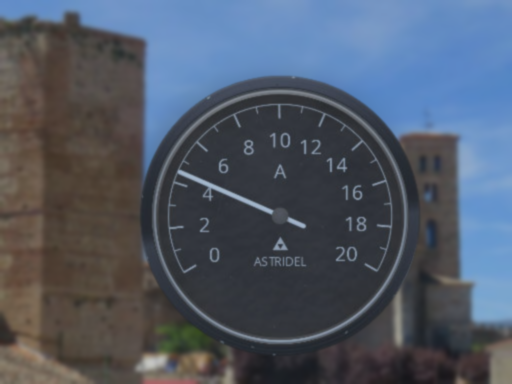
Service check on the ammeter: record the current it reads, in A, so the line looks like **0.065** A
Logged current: **4.5** A
